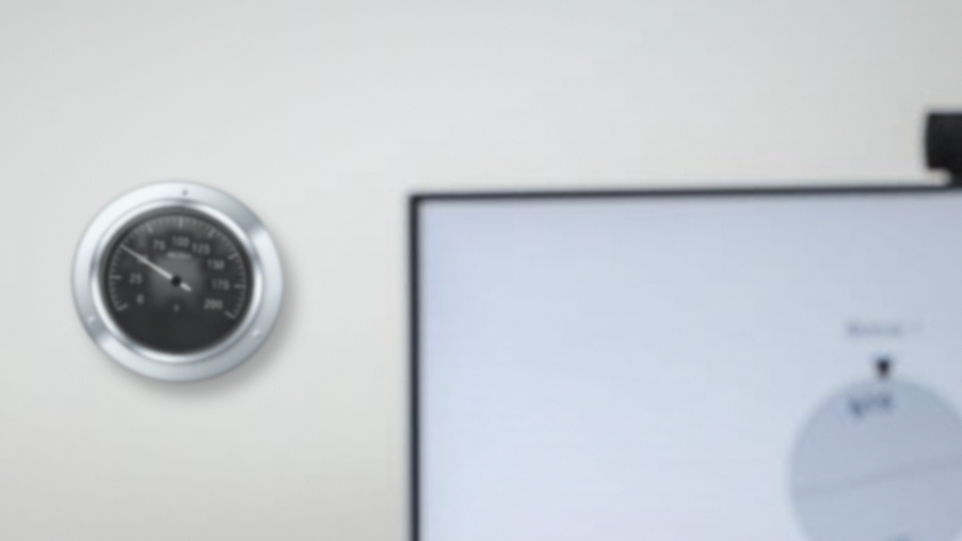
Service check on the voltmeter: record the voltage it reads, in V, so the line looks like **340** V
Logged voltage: **50** V
